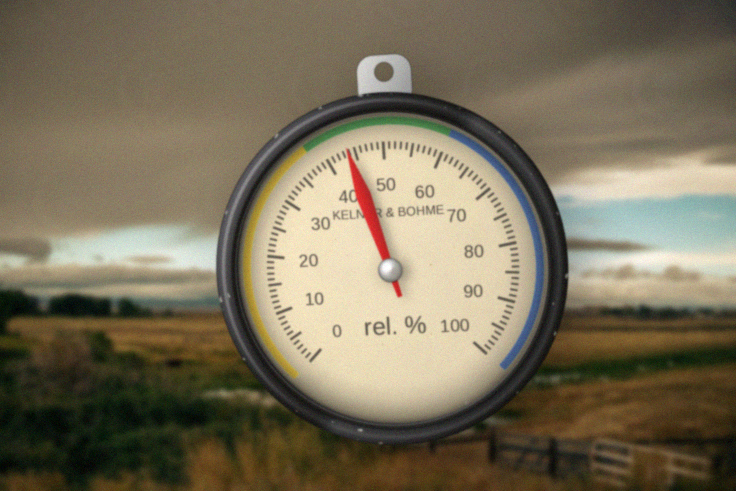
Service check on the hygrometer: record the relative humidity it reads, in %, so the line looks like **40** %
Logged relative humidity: **44** %
